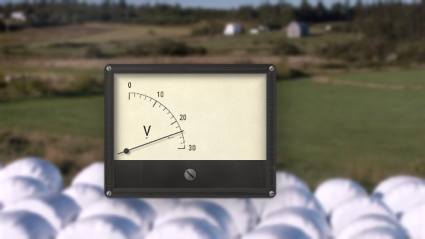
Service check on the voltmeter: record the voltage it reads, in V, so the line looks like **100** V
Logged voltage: **24** V
